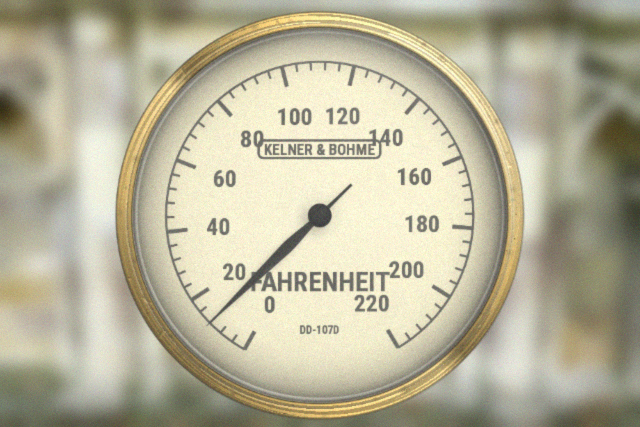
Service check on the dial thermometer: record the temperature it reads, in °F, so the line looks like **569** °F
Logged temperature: **12** °F
